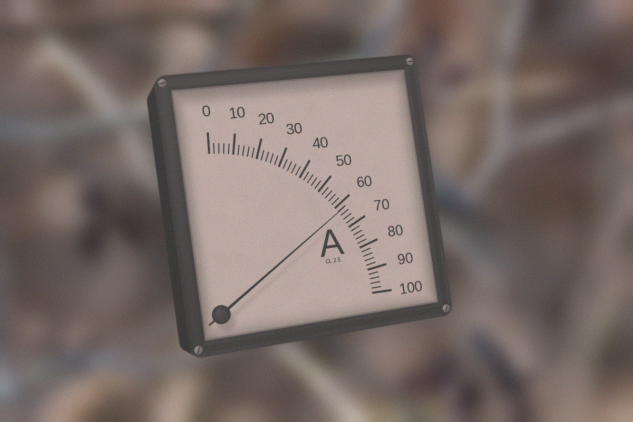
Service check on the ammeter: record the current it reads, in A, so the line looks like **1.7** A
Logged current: **62** A
